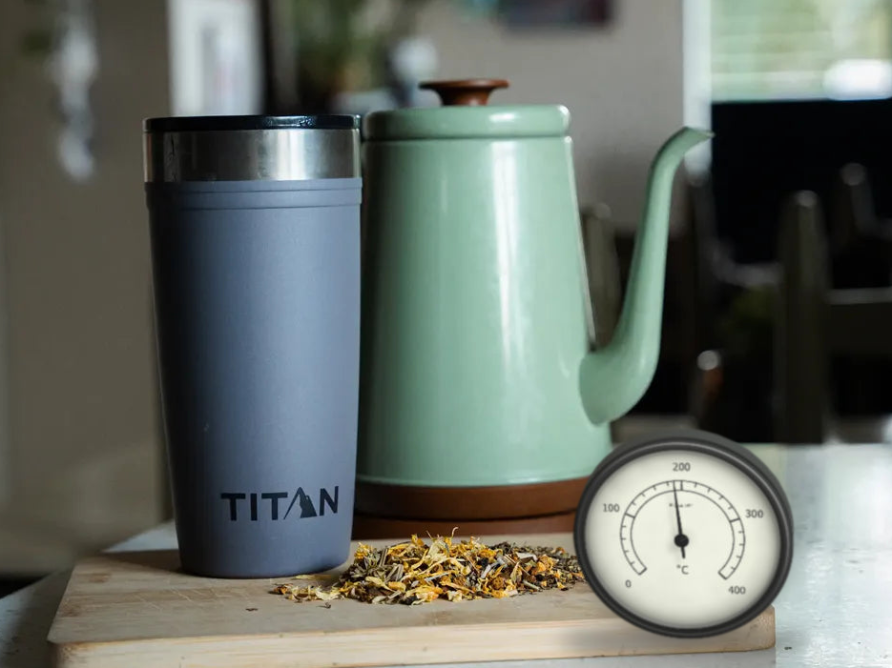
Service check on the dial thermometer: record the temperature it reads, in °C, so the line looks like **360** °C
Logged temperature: **190** °C
